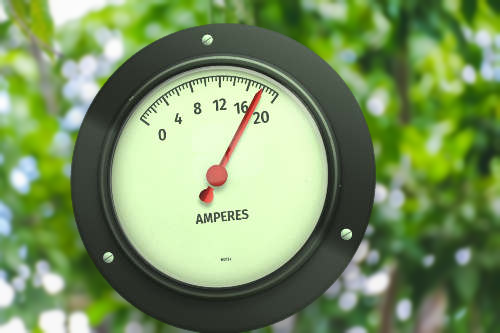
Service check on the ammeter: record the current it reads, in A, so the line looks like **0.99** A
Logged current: **18** A
